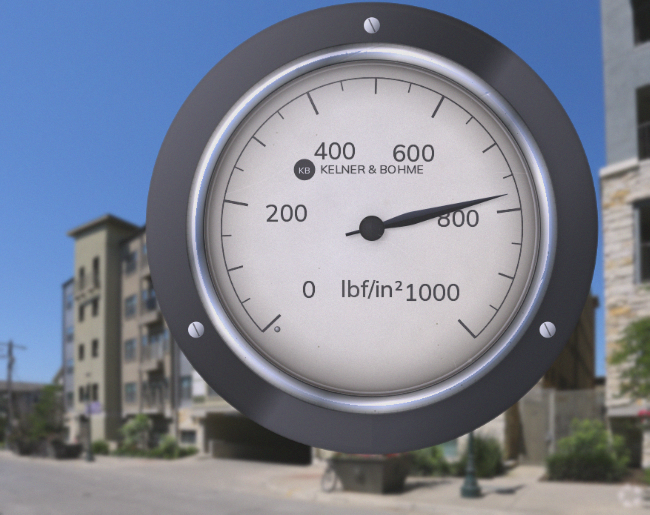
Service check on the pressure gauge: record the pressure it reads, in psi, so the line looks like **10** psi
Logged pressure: **775** psi
